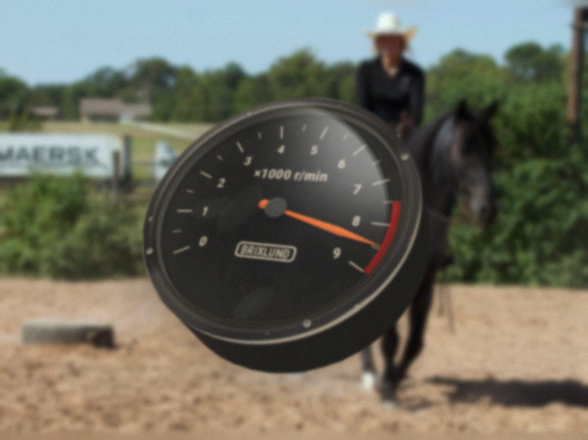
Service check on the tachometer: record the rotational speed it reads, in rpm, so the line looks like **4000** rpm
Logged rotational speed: **8500** rpm
